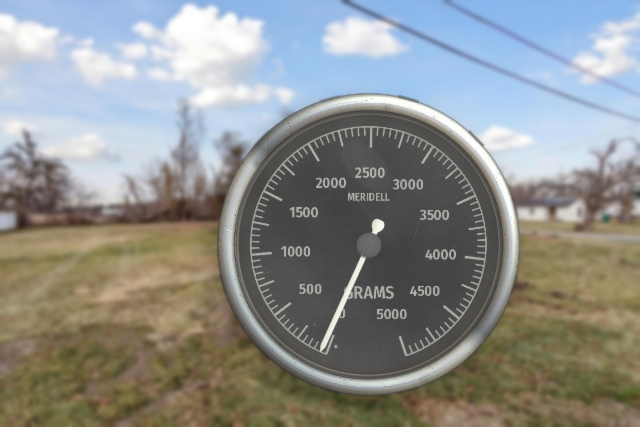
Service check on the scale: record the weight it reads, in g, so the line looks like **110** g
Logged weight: **50** g
